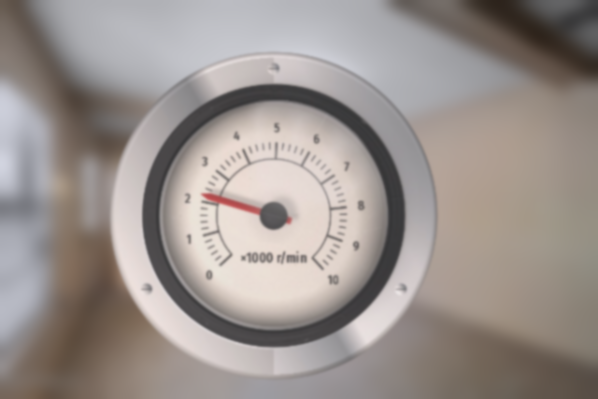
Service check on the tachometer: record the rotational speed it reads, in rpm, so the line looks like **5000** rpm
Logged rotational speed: **2200** rpm
